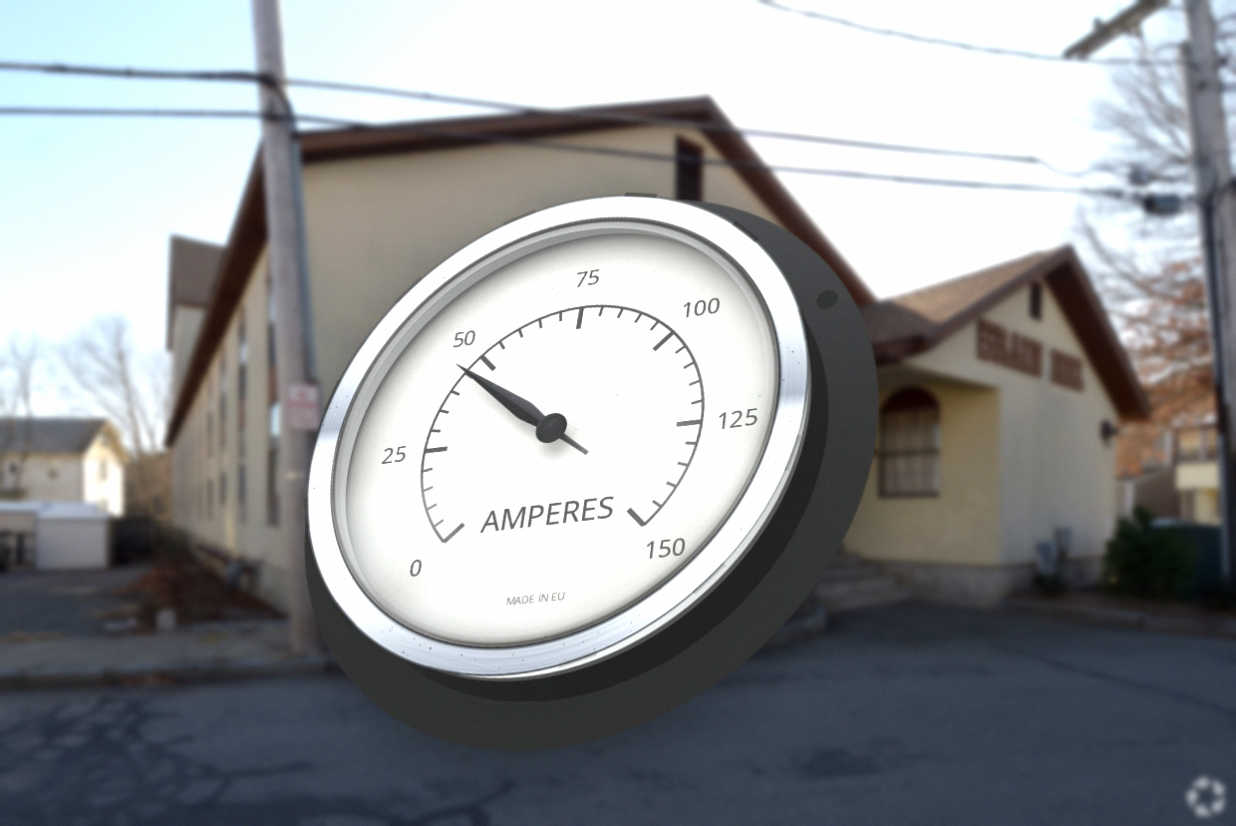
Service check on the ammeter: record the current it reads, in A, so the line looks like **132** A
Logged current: **45** A
